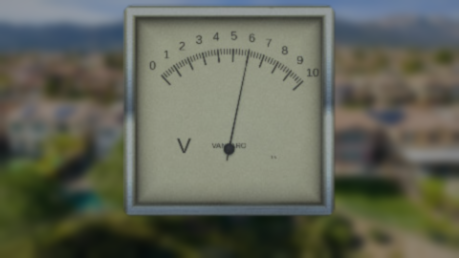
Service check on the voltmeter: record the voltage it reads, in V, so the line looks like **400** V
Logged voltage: **6** V
